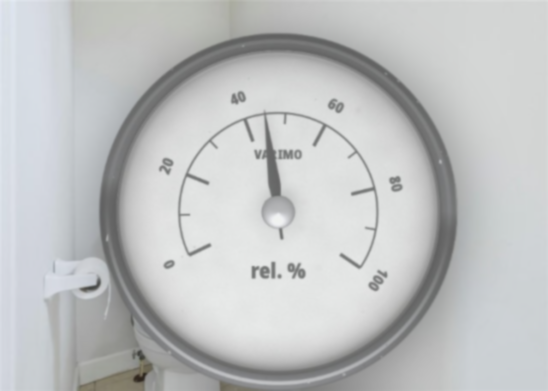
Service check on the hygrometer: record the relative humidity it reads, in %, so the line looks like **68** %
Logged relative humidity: **45** %
